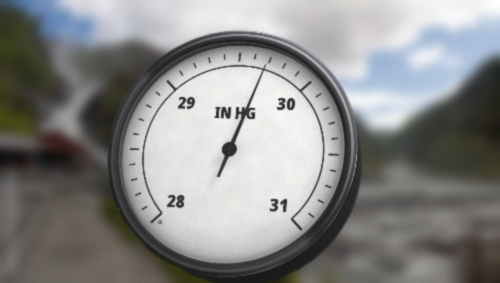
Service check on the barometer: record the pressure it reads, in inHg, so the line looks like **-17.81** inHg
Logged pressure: **29.7** inHg
